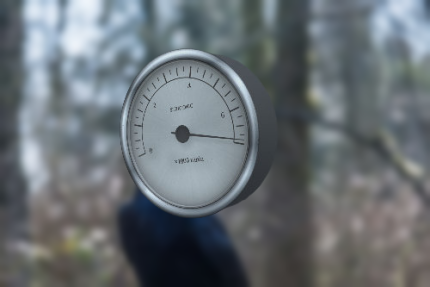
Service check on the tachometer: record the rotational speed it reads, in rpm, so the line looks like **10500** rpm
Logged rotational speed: **6875** rpm
